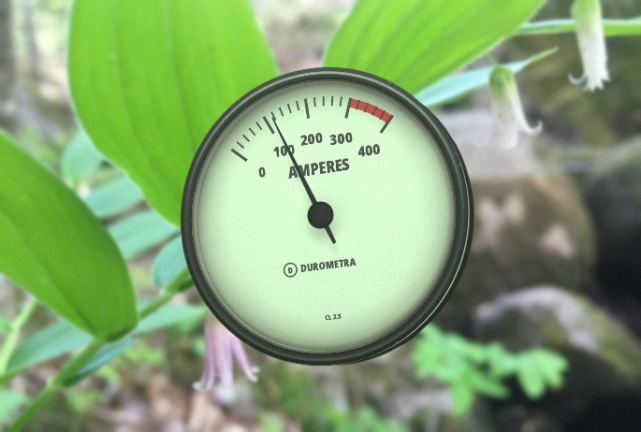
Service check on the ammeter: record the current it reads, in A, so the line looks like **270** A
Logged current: **120** A
